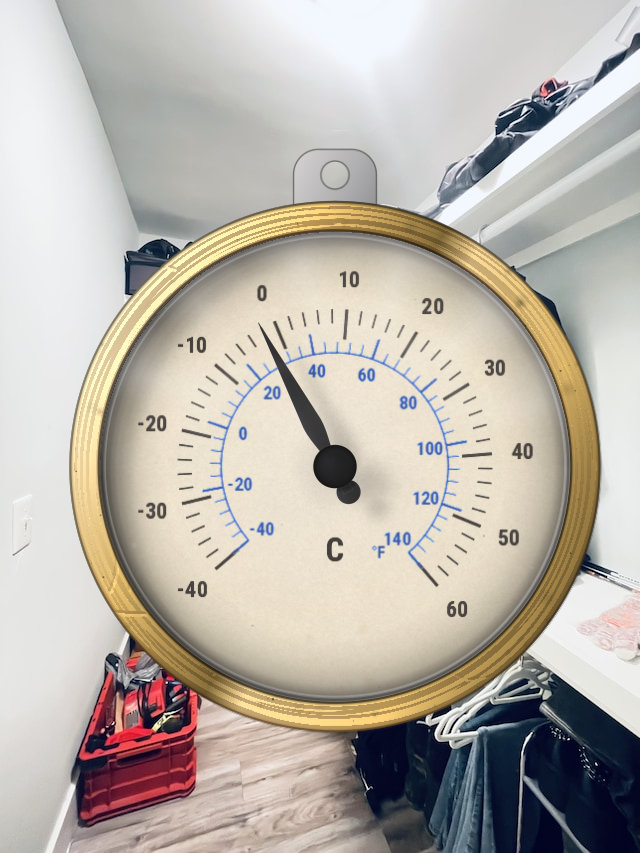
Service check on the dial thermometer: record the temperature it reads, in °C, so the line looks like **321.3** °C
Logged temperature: **-2** °C
